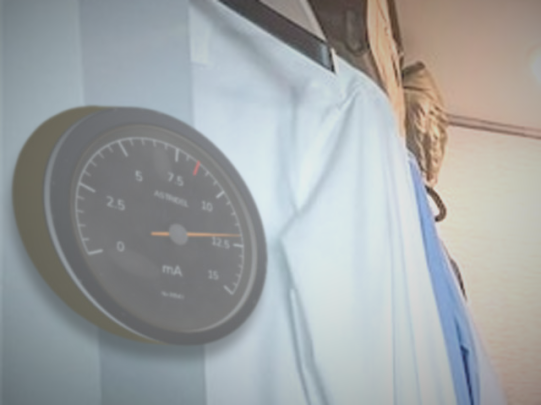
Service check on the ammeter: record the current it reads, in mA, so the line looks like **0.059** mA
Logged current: **12** mA
